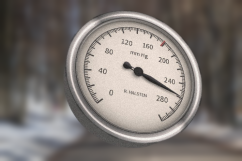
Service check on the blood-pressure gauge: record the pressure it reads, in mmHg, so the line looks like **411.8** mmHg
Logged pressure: **260** mmHg
